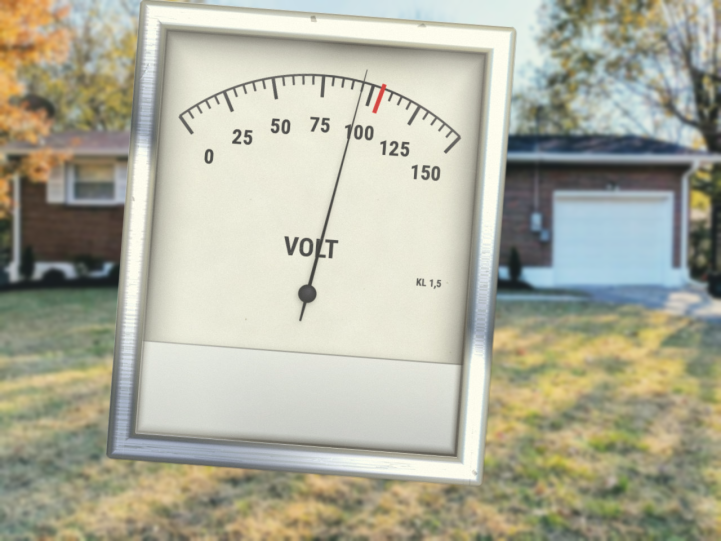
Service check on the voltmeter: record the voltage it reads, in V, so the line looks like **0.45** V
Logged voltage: **95** V
